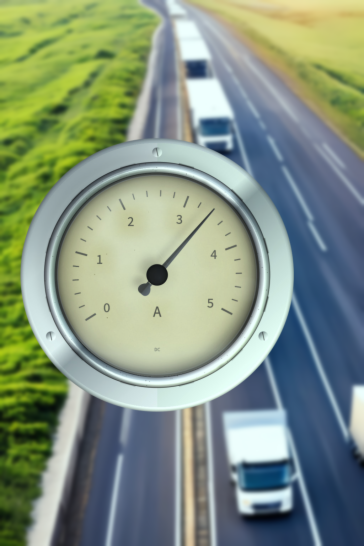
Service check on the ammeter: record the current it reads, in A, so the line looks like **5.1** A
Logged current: **3.4** A
